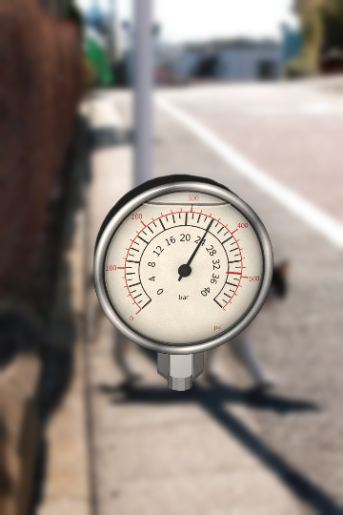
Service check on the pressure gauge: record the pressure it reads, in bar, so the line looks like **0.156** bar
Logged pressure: **24** bar
